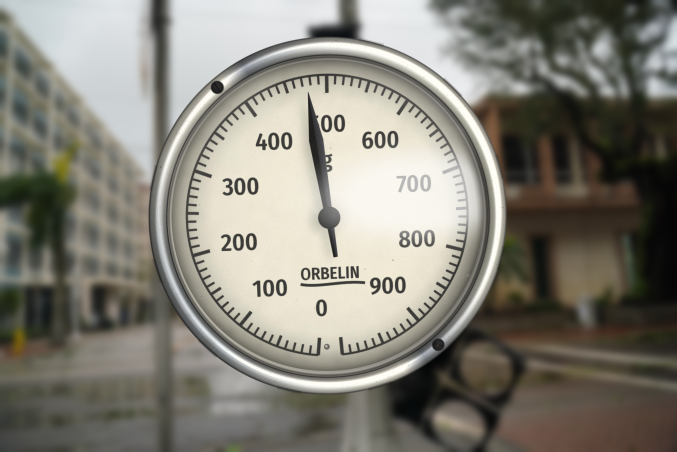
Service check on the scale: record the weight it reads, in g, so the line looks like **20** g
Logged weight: **475** g
